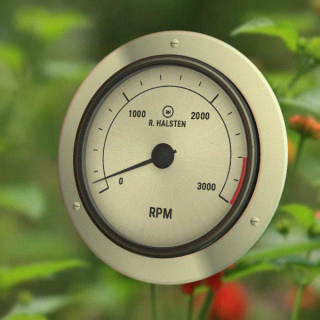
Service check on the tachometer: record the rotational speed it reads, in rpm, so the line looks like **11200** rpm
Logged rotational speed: **100** rpm
